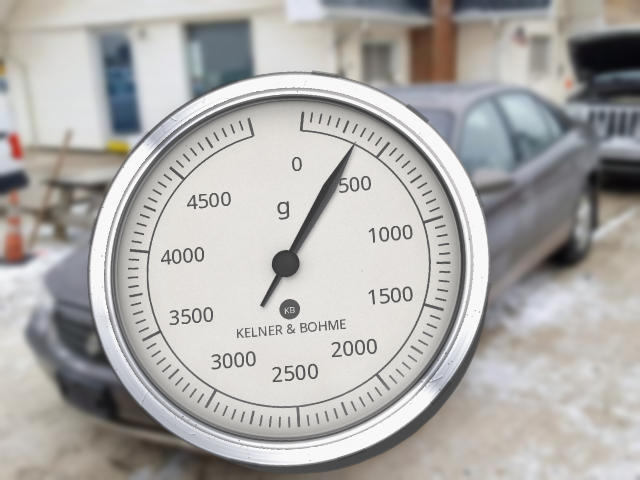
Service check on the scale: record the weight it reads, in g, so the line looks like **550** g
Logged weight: **350** g
